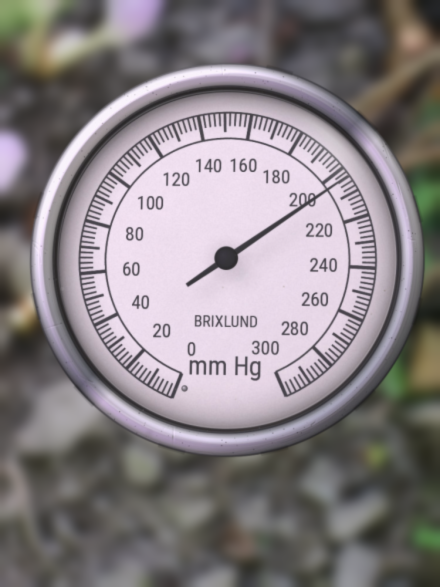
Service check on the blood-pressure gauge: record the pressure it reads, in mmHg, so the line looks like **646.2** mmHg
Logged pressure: **204** mmHg
